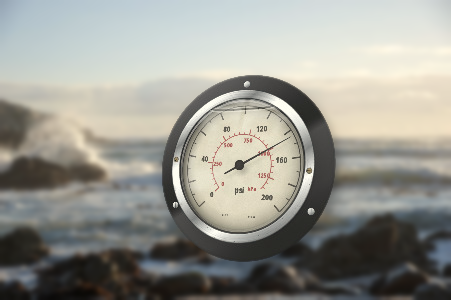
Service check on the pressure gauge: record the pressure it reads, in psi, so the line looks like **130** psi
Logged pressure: **145** psi
